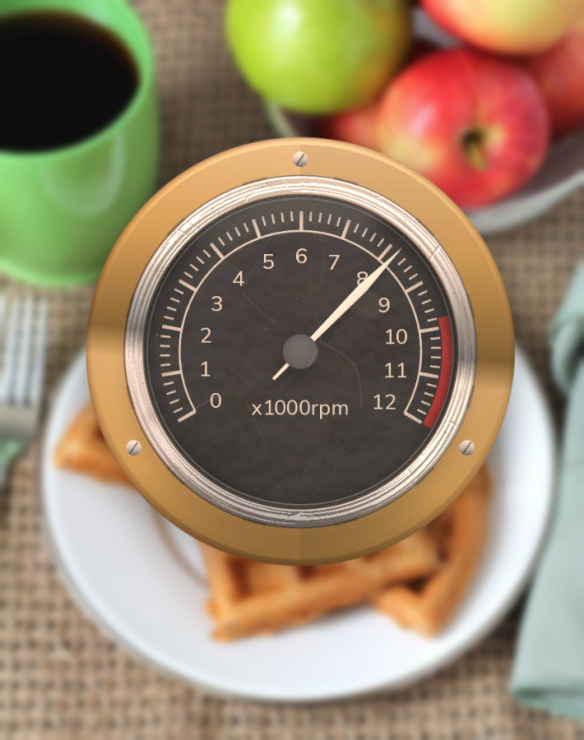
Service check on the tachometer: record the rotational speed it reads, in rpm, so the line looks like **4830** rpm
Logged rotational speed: **8200** rpm
